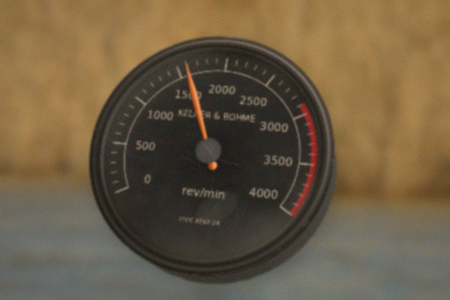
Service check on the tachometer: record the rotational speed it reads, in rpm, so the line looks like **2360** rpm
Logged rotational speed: **1600** rpm
